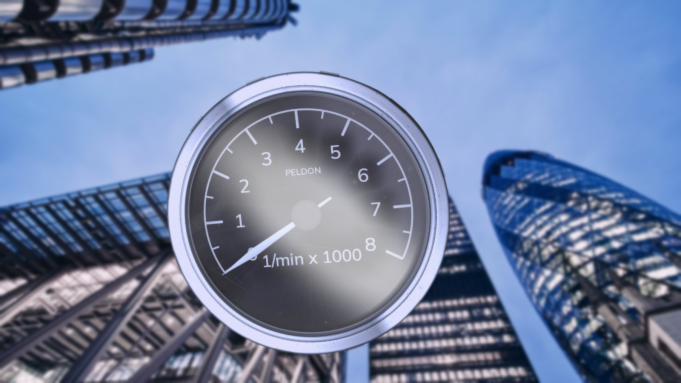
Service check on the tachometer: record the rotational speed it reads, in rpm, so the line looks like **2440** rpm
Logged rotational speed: **0** rpm
